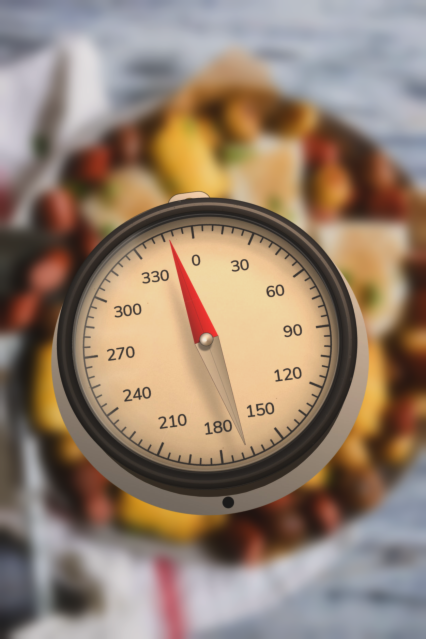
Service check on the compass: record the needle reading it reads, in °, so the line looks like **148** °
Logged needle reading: **347.5** °
